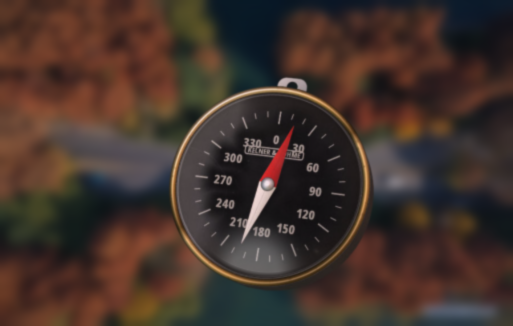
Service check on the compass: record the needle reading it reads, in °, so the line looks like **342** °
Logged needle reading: **15** °
